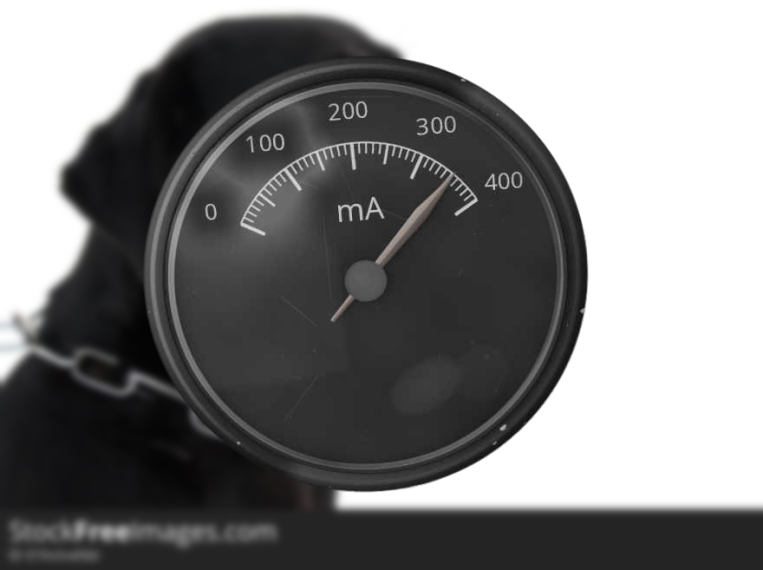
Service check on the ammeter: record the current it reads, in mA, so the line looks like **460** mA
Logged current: **350** mA
